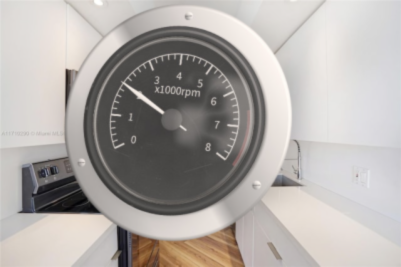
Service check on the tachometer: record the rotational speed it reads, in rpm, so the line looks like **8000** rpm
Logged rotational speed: **2000** rpm
